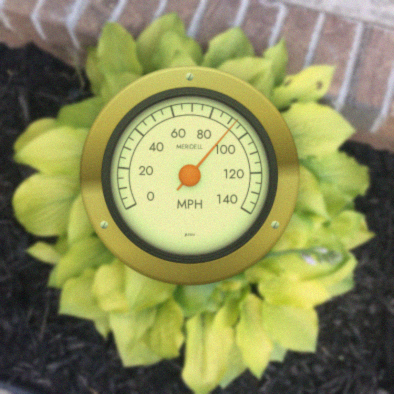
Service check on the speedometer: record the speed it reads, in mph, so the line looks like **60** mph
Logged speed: **92.5** mph
